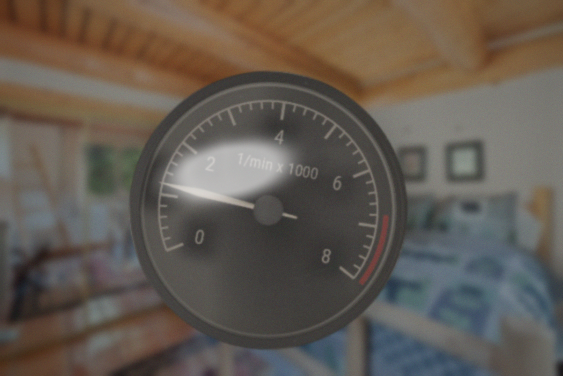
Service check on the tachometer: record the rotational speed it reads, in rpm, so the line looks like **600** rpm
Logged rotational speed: **1200** rpm
